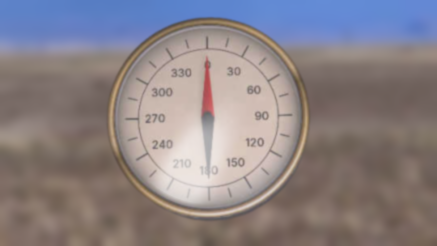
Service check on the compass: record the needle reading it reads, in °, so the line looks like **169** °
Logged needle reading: **0** °
